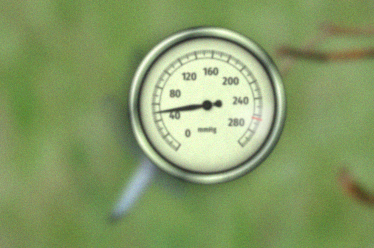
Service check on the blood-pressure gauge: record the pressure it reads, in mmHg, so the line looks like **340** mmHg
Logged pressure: **50** mmHg
